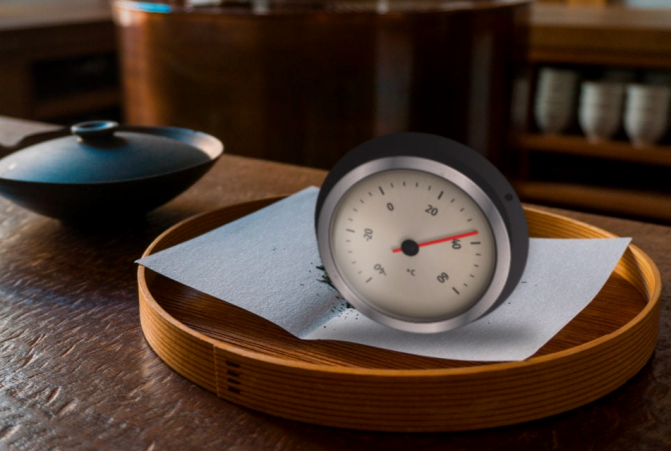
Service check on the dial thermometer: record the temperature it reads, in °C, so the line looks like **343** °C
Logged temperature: **36** °C
